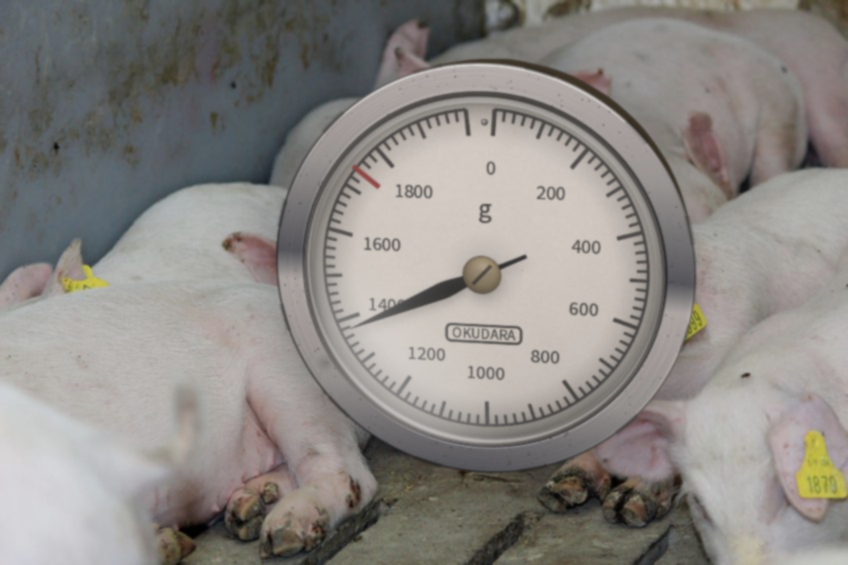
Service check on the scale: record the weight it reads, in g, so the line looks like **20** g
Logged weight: **1380** g
